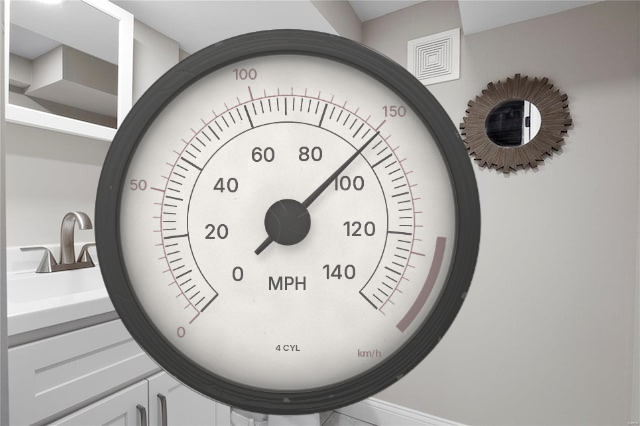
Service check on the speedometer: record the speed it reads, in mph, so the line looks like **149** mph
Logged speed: **94** mph
